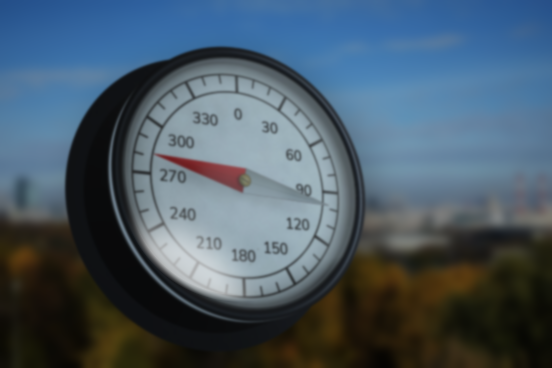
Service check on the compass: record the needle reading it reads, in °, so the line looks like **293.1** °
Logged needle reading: **280** °
